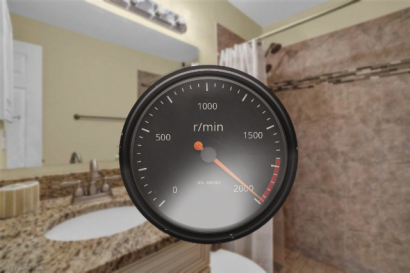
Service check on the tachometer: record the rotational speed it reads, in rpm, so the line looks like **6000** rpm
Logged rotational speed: **1975** rpm
